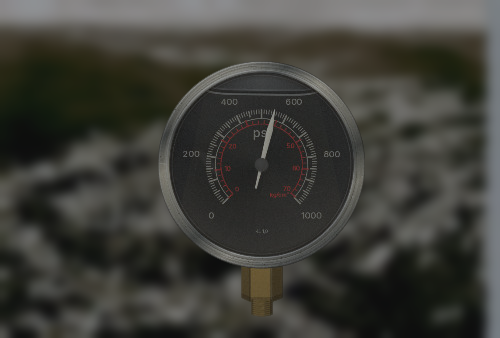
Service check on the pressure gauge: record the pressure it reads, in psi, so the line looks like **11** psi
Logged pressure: **550** psi
